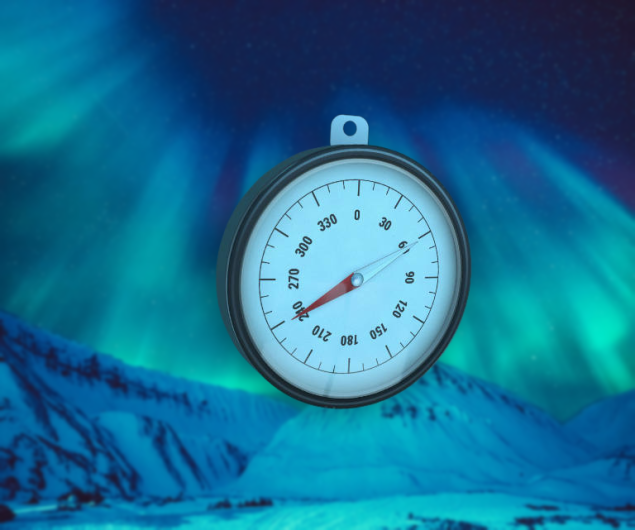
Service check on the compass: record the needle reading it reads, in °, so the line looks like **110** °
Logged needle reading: **240** °
